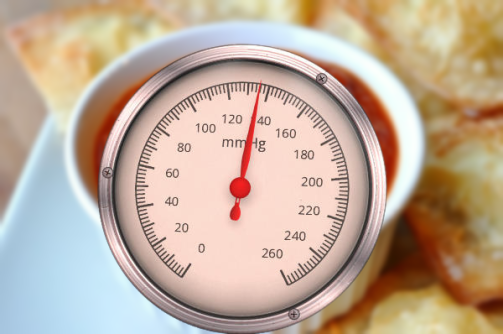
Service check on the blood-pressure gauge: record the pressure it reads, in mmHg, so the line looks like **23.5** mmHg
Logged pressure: **136** mmHg
